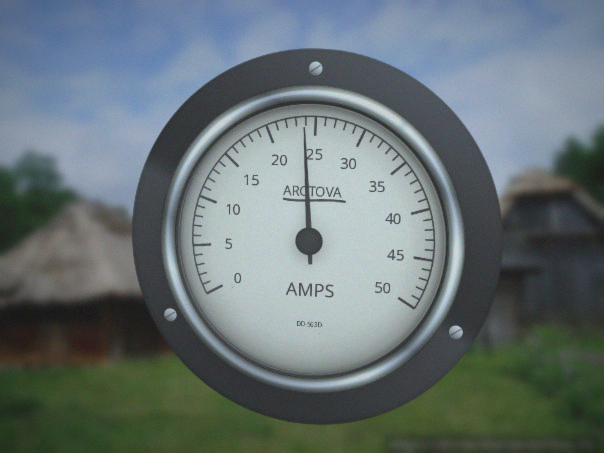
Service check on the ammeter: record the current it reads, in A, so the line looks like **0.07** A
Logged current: **24** A
